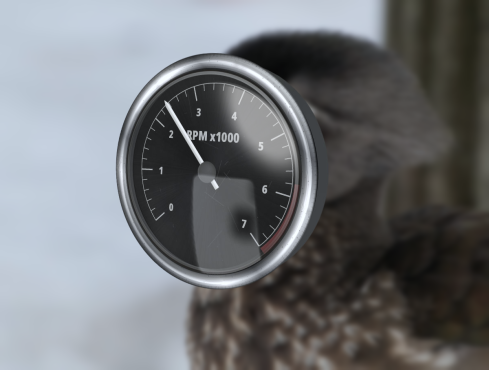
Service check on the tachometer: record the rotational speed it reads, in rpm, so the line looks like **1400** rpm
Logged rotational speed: **2400** rpm
